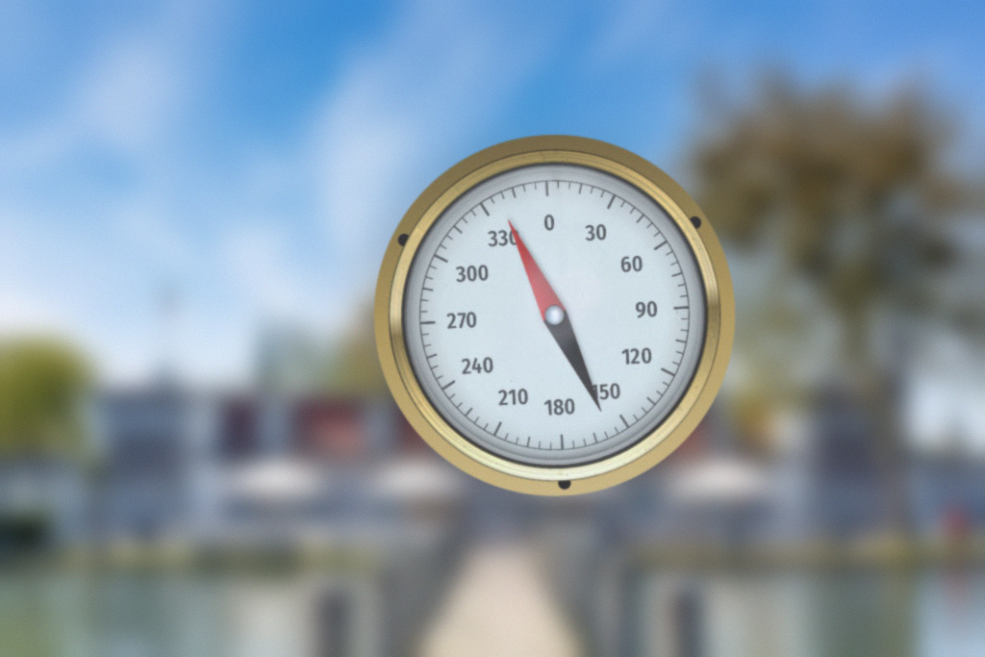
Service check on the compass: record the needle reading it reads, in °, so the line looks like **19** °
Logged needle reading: **337.5** °
